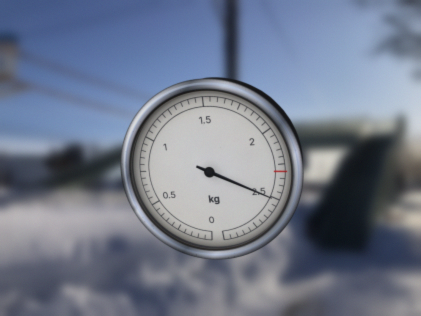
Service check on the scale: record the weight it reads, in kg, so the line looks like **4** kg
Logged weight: **2.5** kg
